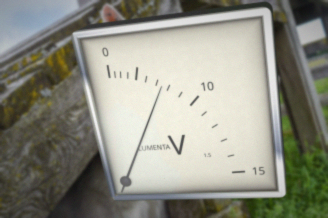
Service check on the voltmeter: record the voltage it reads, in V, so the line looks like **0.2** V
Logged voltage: **7.5** V
